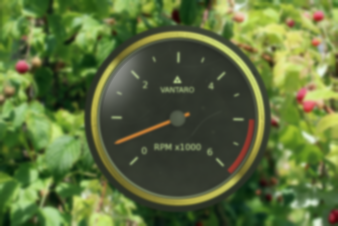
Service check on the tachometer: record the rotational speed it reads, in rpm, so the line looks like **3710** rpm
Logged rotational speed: **500** rpm
